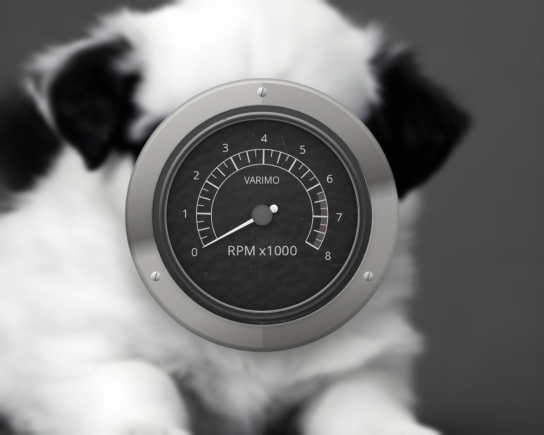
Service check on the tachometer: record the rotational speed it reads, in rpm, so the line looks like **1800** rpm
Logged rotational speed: **0** rpm
